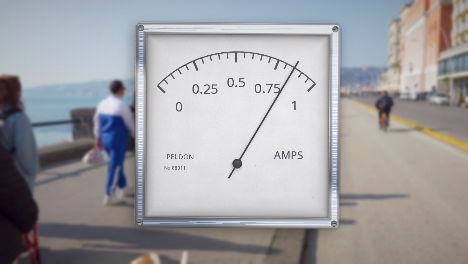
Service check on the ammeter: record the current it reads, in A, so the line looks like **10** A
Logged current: **0.85** A
